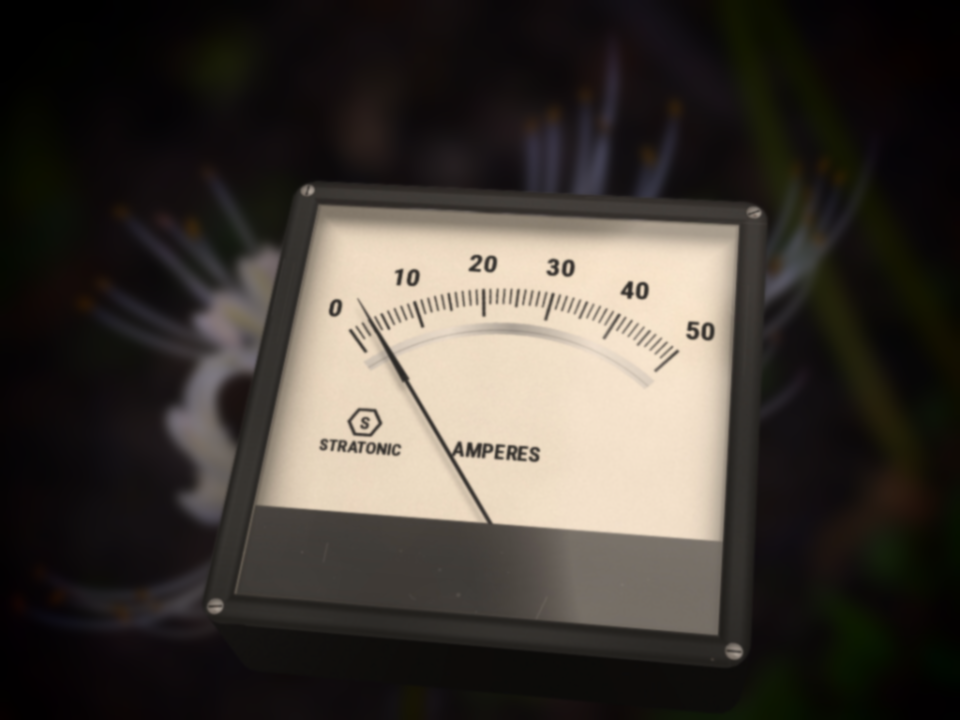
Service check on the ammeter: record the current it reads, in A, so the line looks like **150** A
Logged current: **3** A
